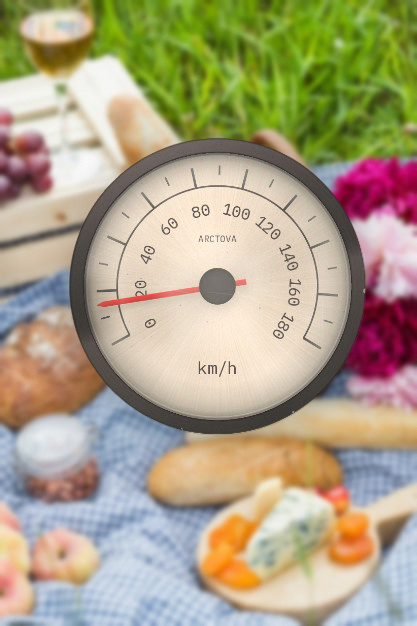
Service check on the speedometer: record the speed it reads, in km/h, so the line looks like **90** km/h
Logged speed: **15** km/h
